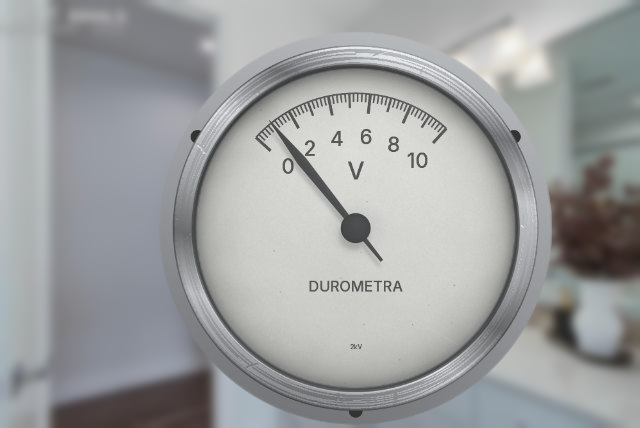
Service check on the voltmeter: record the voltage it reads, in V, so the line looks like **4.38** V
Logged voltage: **1** V
